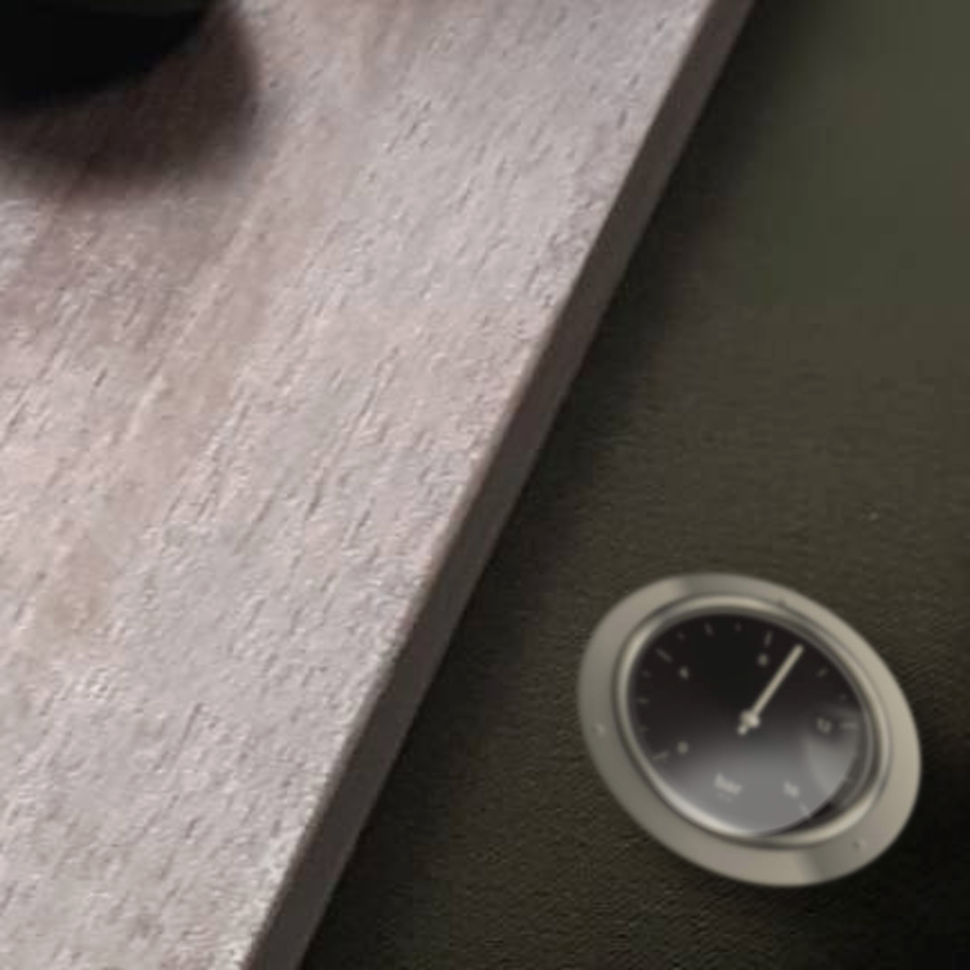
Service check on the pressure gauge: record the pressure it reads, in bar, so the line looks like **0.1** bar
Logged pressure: **9** bar
